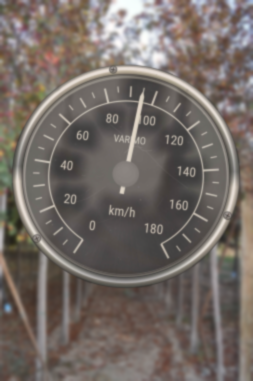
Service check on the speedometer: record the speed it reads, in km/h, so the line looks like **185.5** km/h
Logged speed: **95** km/h
